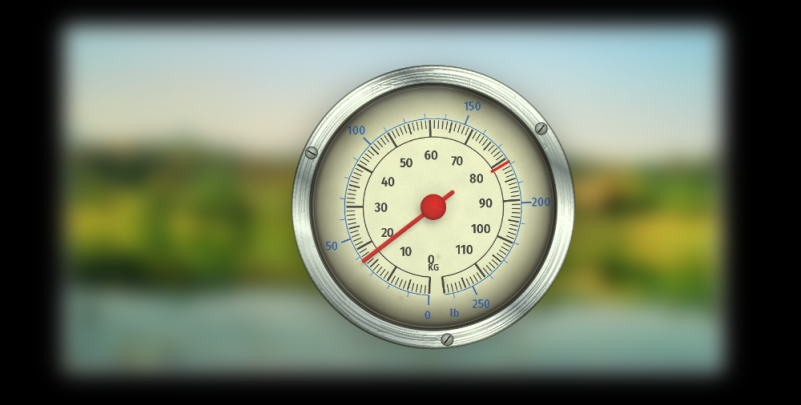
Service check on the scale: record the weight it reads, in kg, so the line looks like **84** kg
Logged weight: **17** kg
